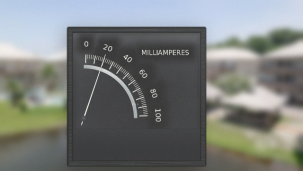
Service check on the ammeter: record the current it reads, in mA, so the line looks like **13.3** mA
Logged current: **20** mA
